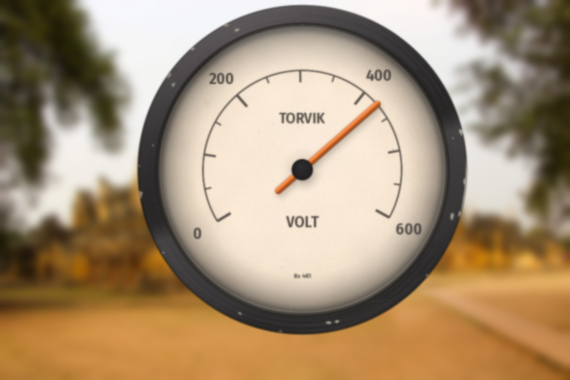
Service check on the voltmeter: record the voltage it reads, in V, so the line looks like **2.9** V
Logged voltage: **425** V
